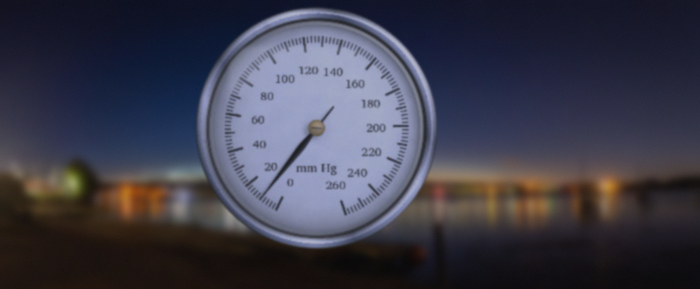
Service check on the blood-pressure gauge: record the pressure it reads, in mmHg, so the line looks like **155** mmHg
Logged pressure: **10** mmHg
